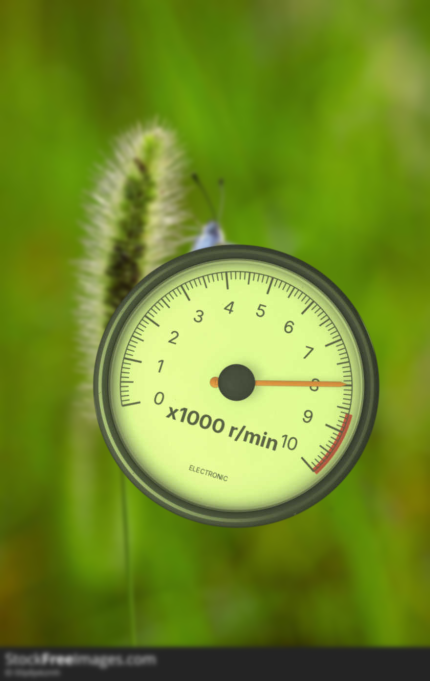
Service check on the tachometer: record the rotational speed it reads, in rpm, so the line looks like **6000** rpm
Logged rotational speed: **8000** rpm
